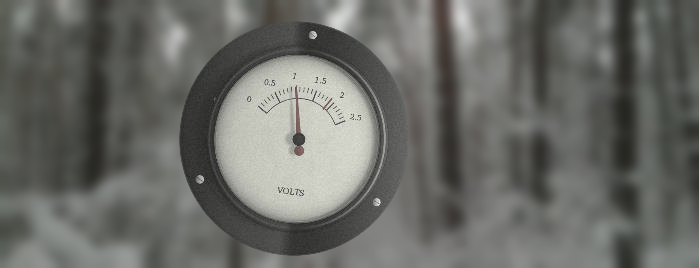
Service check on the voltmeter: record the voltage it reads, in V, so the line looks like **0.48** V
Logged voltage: **1** V
